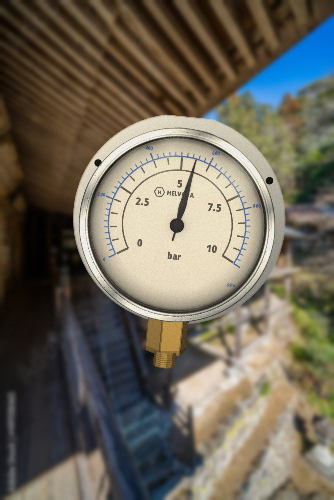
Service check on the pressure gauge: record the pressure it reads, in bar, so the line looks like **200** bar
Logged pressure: **5.5** bar
